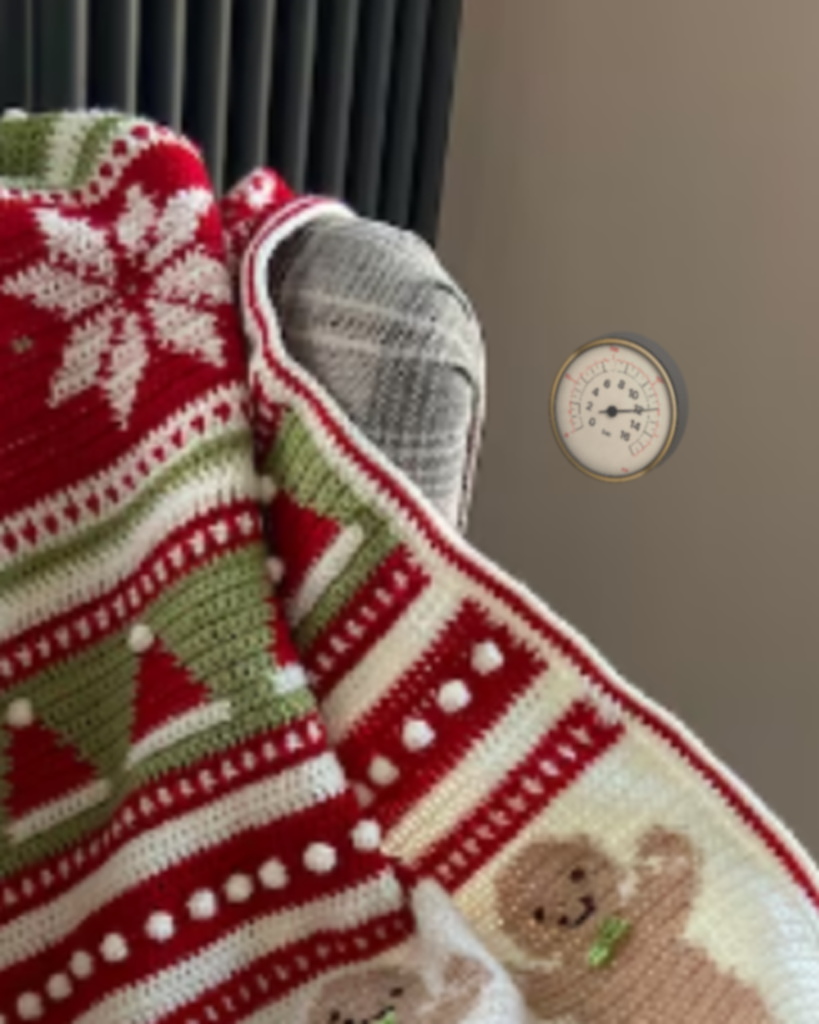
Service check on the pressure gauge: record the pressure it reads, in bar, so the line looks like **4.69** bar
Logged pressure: **12** bar
